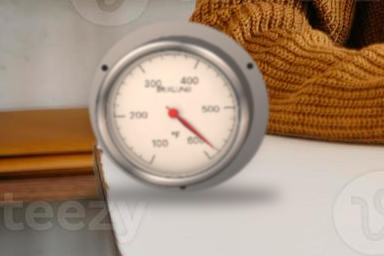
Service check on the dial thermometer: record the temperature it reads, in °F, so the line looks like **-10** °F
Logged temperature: **580** °F
